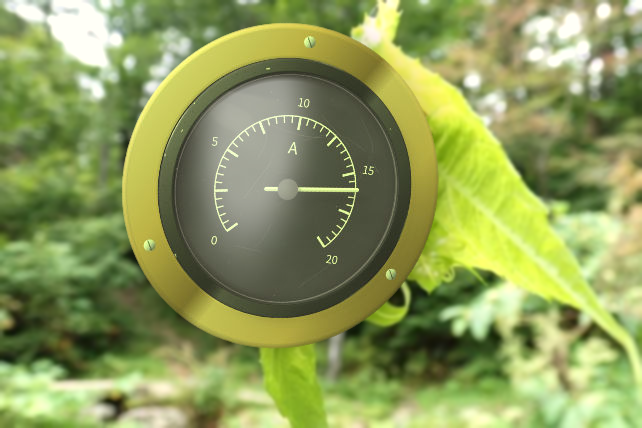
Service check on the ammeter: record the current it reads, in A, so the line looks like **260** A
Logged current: **16** A
